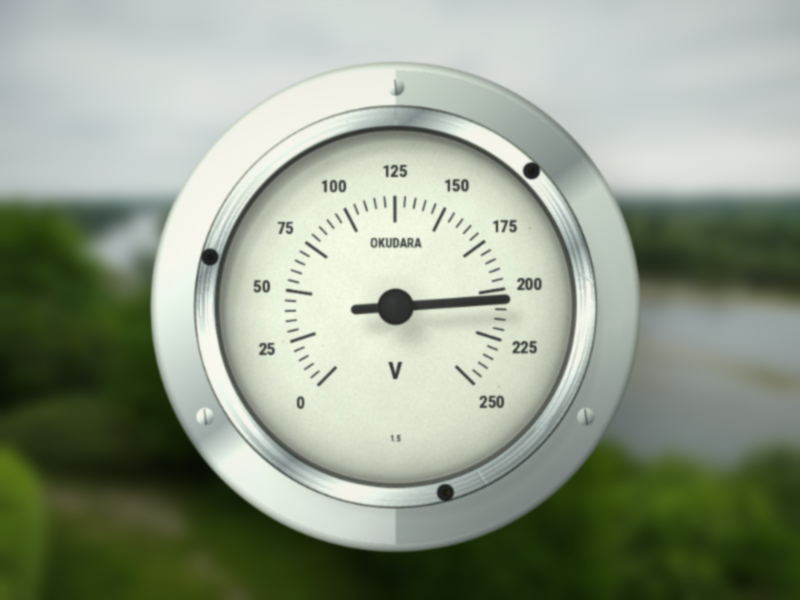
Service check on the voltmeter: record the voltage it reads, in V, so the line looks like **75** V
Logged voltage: **205** V
